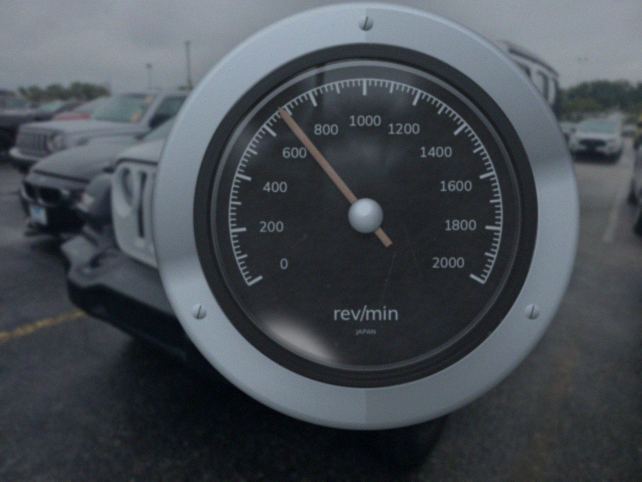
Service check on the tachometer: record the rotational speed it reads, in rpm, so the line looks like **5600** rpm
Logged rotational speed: **680** rpm
